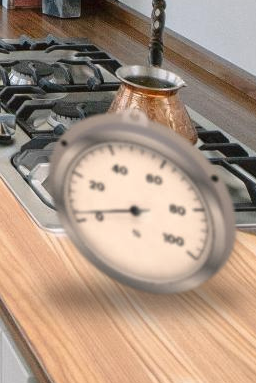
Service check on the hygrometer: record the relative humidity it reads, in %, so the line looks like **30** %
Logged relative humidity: **4** %
